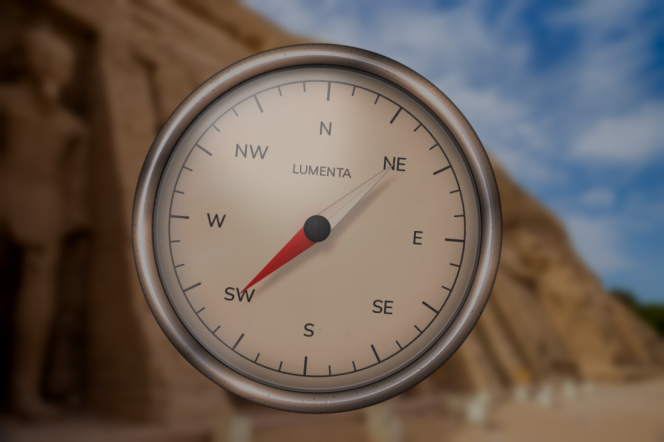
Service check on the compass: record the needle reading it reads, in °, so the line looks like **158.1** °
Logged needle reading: **225** °
